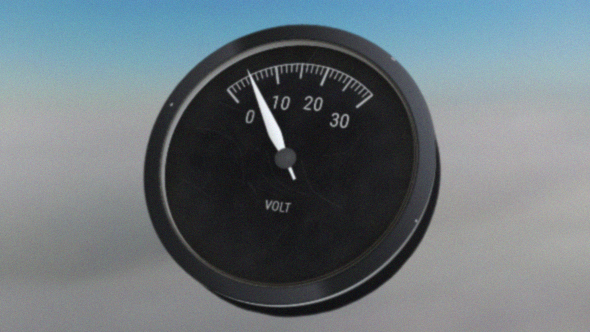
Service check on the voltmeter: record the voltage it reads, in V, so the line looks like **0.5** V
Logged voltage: **5** V
